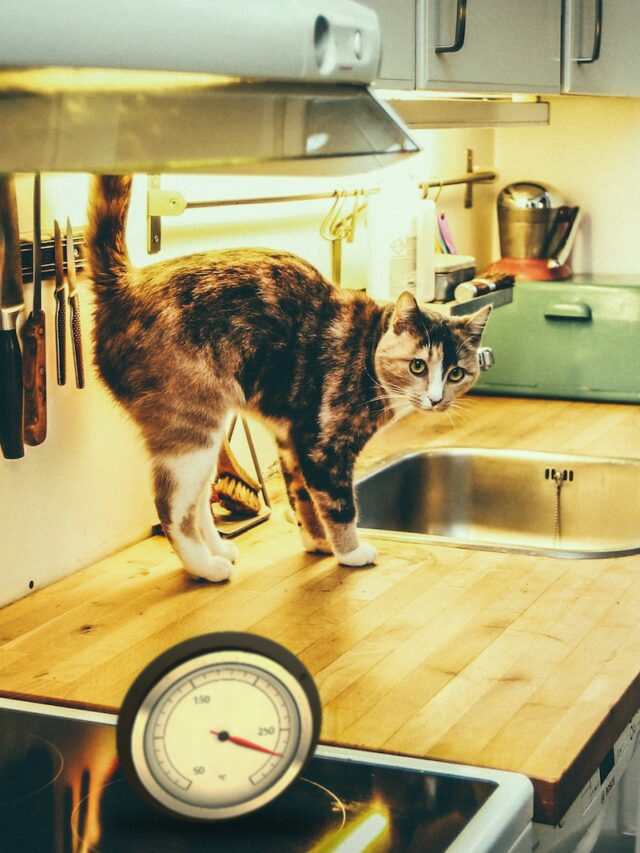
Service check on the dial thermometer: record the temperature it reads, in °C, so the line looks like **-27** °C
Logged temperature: **270** °C
